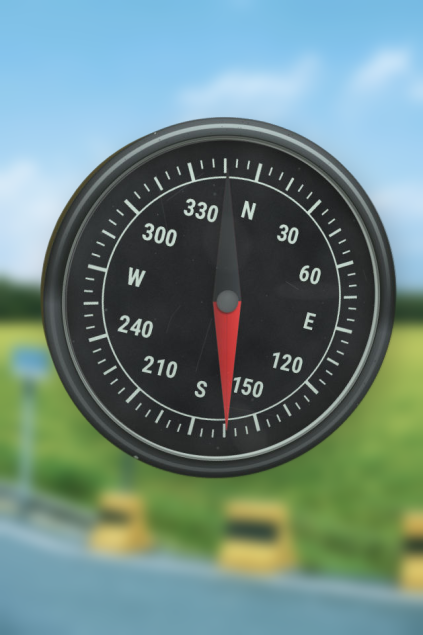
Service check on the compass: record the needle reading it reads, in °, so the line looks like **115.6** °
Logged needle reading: **165** °
